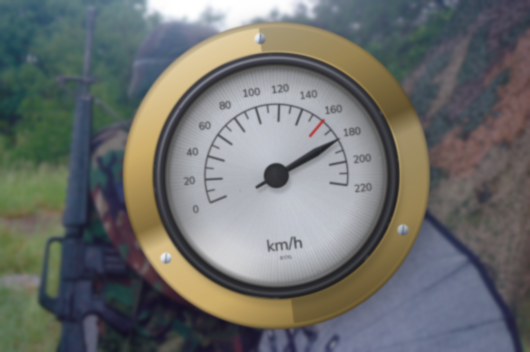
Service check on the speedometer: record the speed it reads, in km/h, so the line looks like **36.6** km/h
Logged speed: **180** km/h
